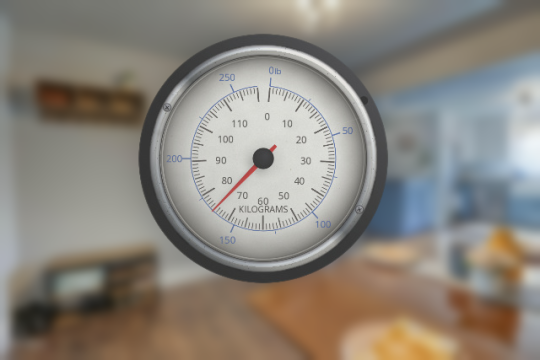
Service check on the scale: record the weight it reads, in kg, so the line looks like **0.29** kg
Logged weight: **75** kg
